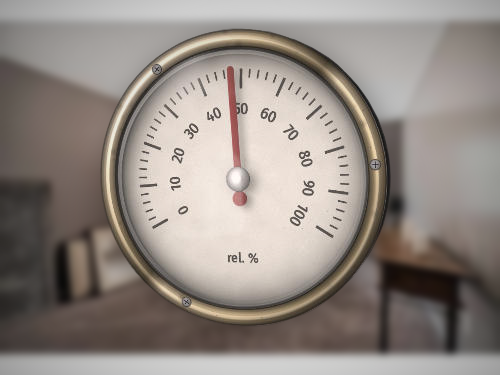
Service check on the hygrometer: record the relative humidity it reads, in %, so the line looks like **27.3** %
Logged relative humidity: **48** %
